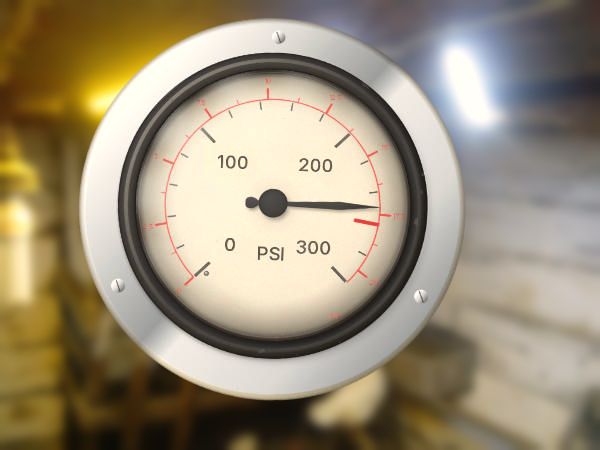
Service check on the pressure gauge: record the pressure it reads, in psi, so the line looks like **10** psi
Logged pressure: **250** psi
